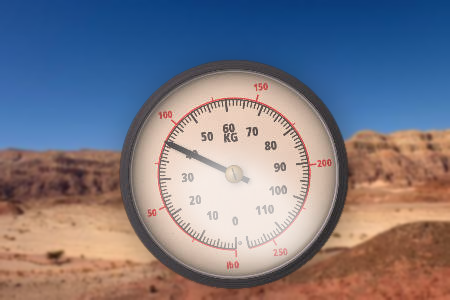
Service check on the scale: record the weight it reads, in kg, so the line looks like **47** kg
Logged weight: **40** kg
